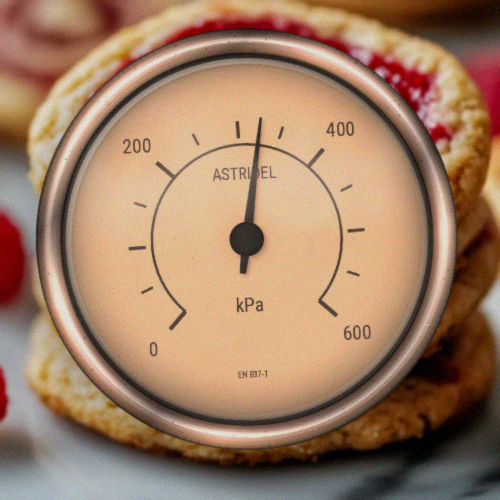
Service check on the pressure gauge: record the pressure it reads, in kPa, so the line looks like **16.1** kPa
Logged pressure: **325** kPa
